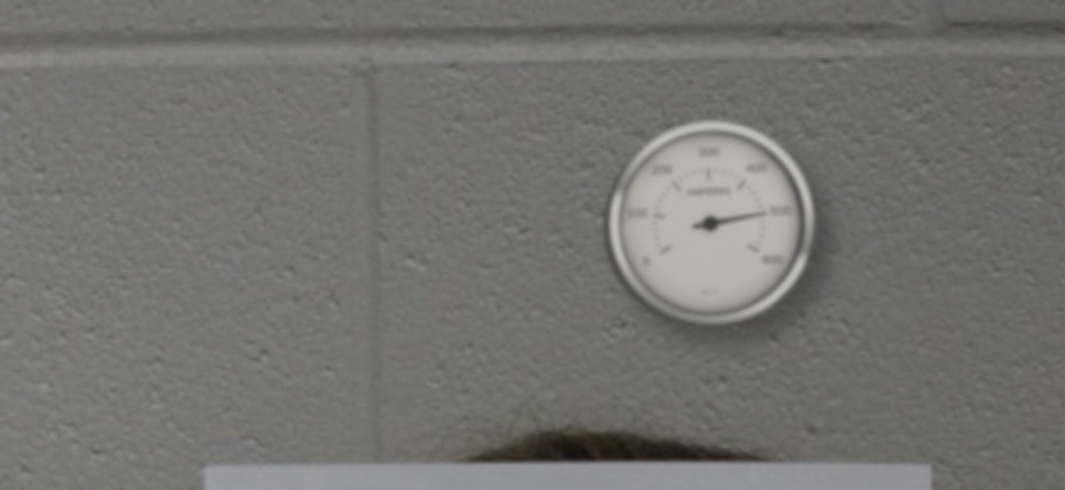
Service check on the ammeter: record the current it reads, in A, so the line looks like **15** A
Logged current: **500** A
